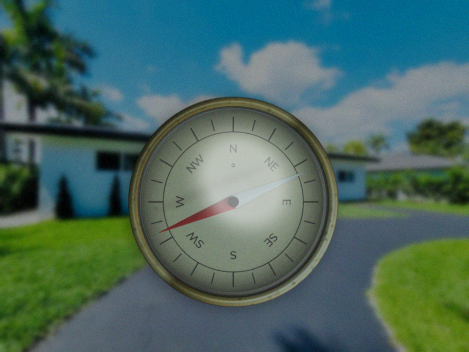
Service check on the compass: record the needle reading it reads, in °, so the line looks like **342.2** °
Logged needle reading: **247.5** °
